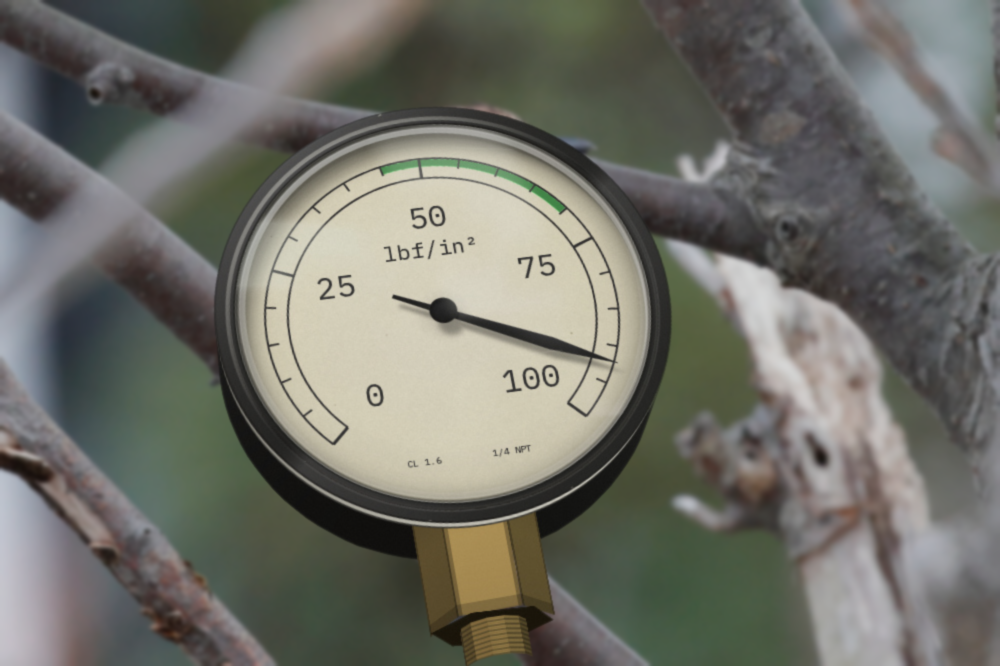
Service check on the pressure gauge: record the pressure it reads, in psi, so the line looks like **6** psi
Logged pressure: **92.5** psi
